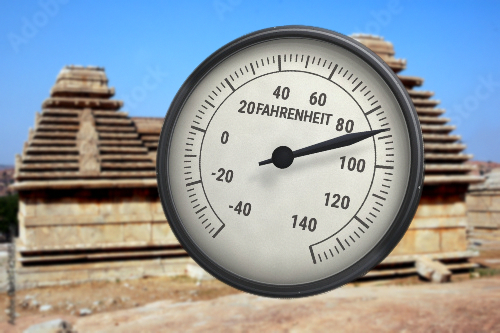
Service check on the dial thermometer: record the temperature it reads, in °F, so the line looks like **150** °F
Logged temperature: **88** °F
